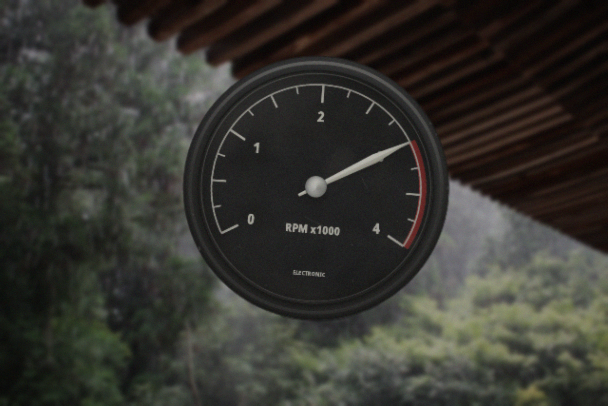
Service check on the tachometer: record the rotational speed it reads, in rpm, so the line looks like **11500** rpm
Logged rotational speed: **3000** rpm
